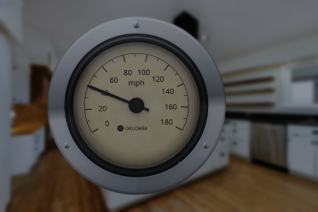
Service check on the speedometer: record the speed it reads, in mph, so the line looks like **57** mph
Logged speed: **40** mph
